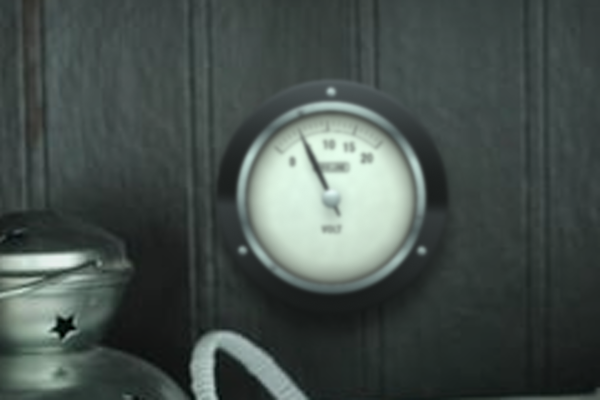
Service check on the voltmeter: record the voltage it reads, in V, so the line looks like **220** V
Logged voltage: **5** V
